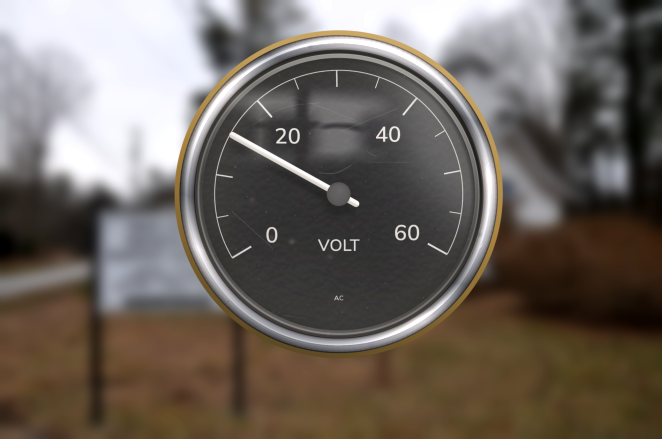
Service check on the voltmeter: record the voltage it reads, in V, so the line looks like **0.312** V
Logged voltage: **15** V
